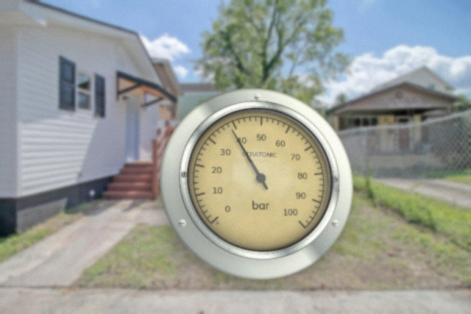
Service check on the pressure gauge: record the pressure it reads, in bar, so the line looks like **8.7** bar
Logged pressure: **38** bar
